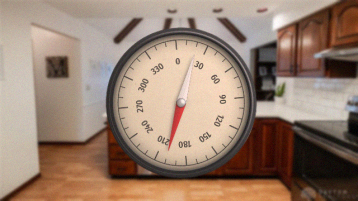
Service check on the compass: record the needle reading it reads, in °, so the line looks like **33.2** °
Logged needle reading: **200** °
